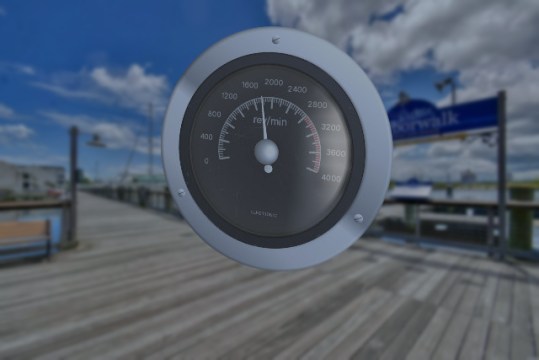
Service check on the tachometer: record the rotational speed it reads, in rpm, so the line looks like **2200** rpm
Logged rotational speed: **1800** rpm
